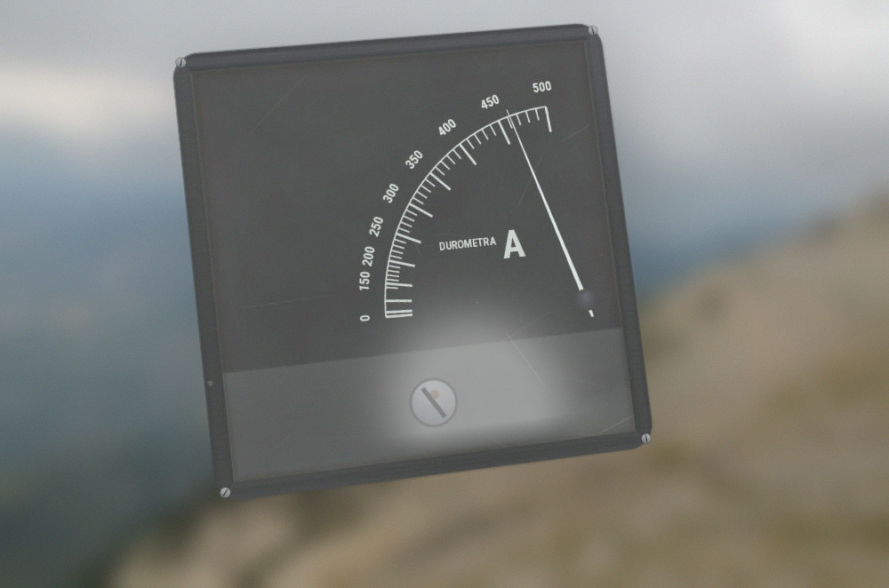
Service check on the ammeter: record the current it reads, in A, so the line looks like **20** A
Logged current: **460** A
